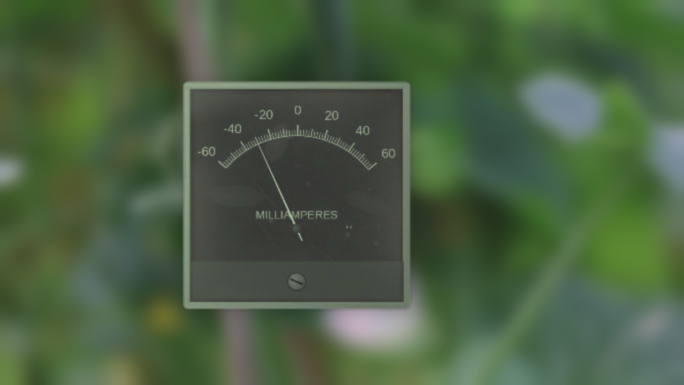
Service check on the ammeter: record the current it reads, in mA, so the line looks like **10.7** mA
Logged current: **-30** mA
